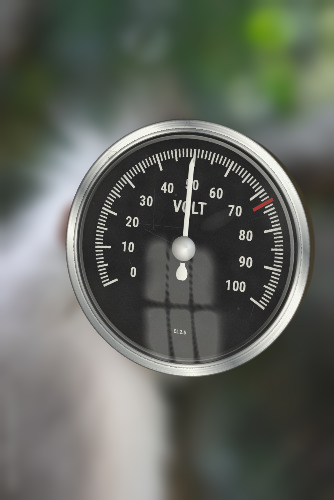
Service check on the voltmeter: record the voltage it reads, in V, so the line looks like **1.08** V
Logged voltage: **50** V
